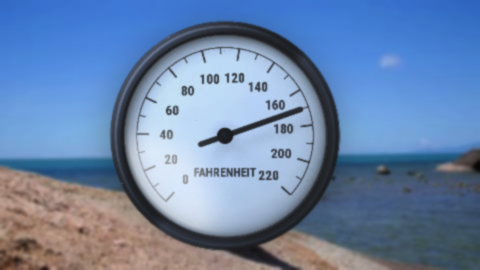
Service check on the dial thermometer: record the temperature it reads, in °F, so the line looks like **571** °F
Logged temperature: **170** °F
